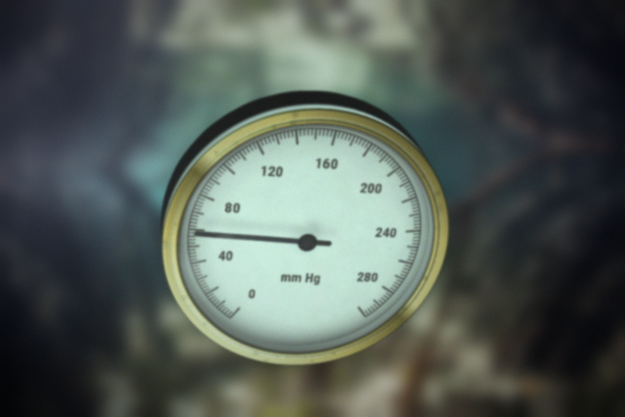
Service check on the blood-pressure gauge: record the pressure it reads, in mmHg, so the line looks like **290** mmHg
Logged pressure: **60** mmHg
